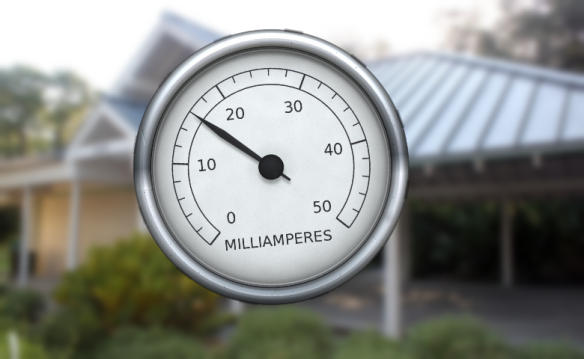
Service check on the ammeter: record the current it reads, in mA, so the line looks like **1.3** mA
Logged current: **16** mA
